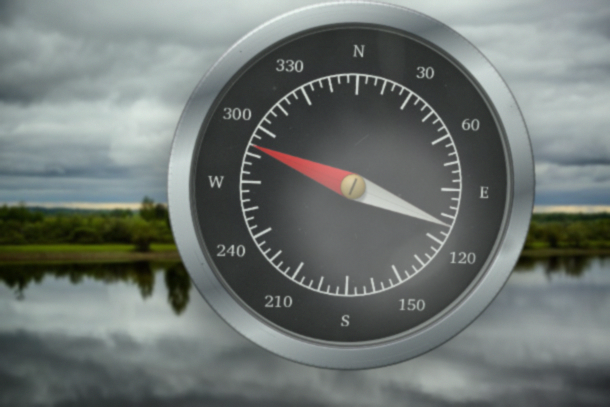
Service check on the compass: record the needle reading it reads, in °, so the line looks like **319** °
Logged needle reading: **290** °
